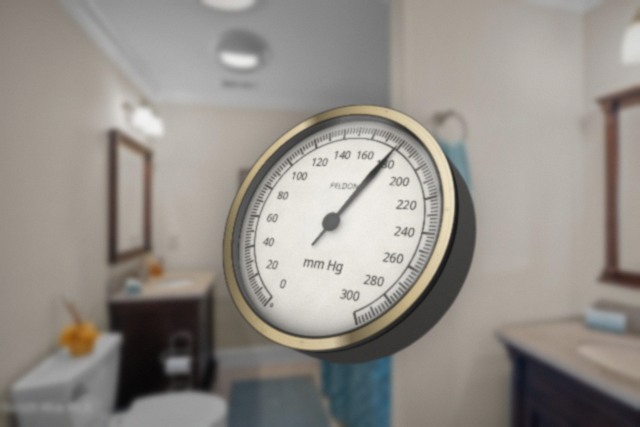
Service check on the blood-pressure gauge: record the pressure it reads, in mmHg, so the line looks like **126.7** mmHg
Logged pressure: **180** mmHg
